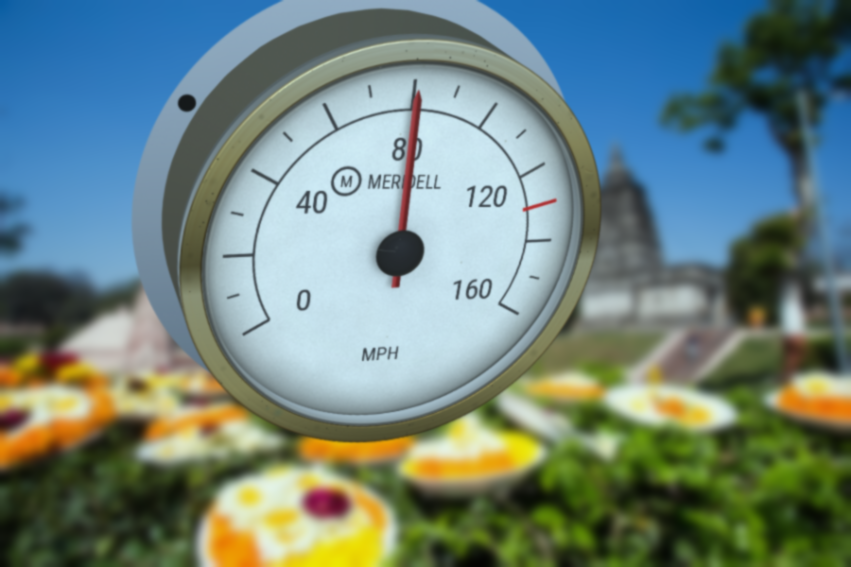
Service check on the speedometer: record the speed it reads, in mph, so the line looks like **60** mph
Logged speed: **80** mph
